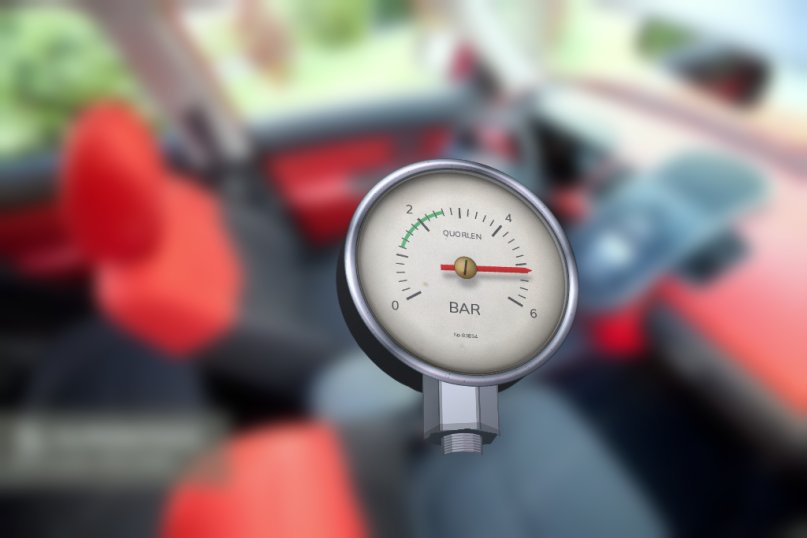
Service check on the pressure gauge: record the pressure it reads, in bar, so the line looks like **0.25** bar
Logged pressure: **5.2** bar
